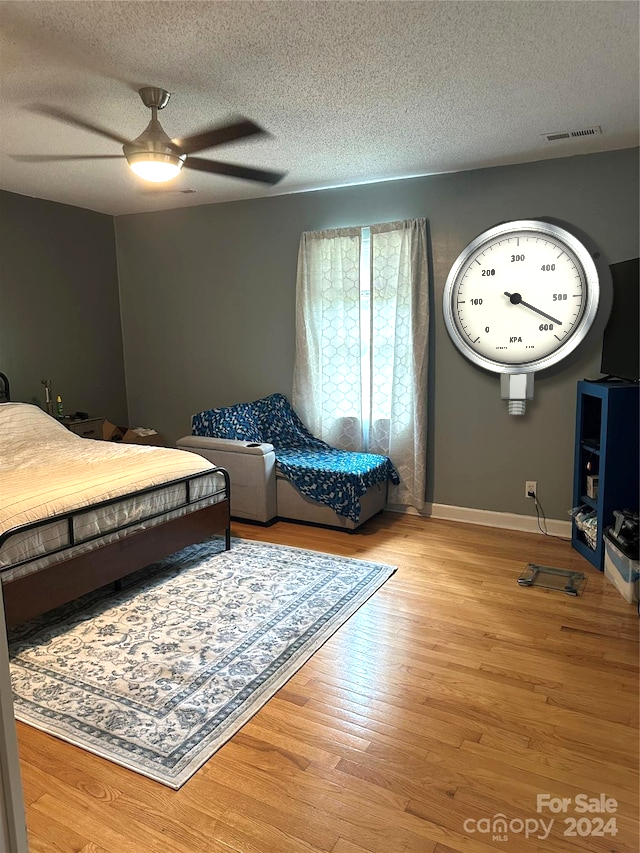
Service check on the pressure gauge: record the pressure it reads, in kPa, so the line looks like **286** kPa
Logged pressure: **570** kPa
